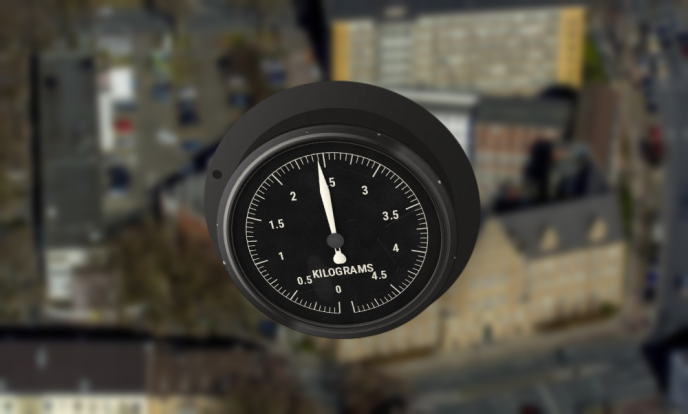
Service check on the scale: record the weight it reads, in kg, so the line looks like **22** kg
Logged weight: **2.45** kg
